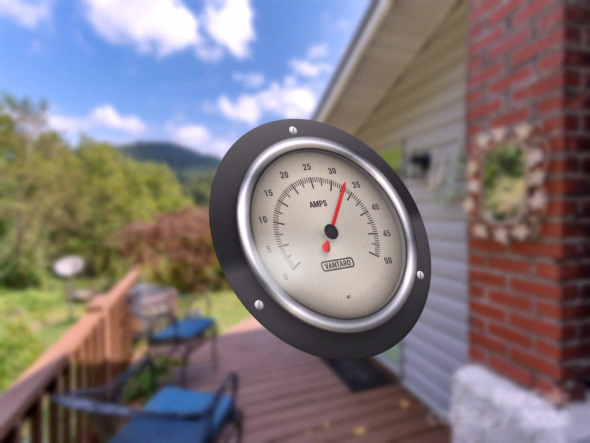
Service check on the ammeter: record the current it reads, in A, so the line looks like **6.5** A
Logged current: **32.5** A
